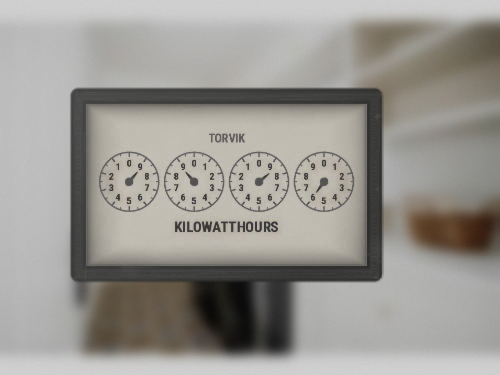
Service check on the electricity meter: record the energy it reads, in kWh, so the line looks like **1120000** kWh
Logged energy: **8886** kWh
